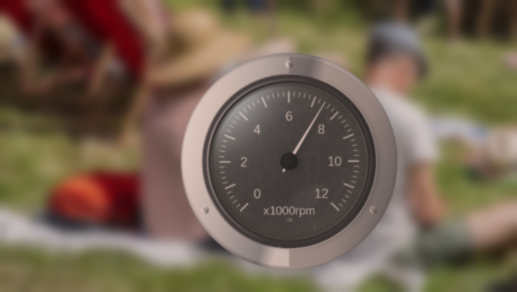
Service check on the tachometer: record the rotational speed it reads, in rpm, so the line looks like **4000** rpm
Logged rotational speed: **7400** rpm
